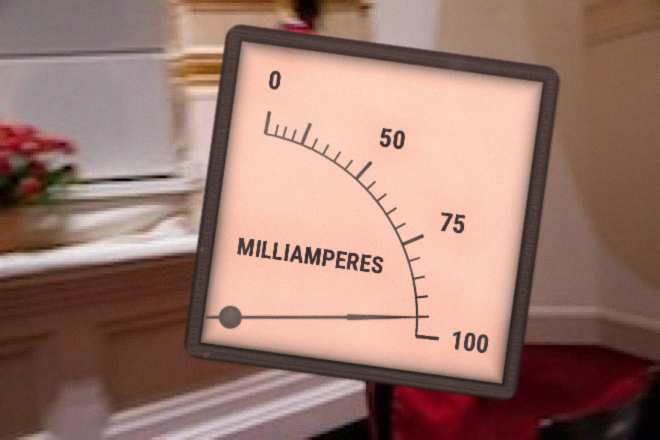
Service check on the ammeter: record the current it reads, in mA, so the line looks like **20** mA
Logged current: **95** mA
